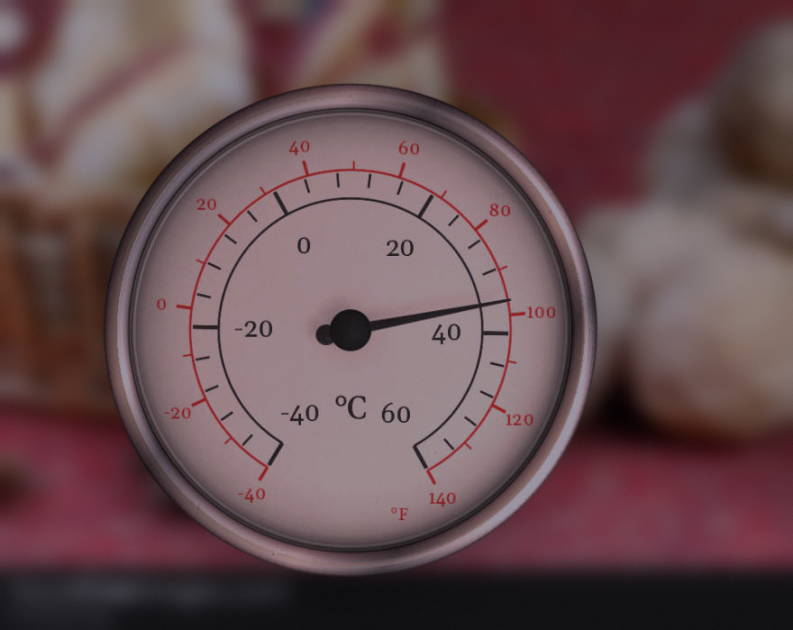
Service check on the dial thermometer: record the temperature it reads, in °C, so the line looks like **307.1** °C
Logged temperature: **36** °C
